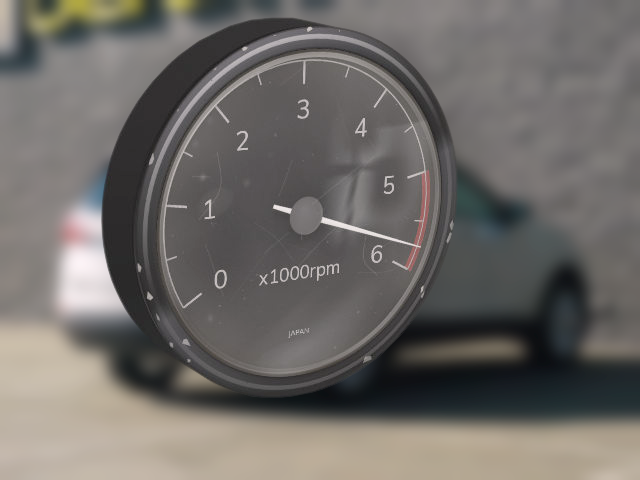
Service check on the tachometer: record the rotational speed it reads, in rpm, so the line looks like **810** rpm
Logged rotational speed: **5750** rpm
